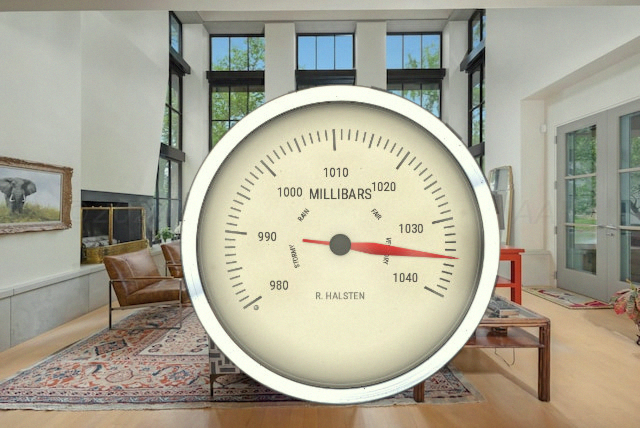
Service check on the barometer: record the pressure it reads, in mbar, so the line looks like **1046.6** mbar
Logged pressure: **1035** mbar
